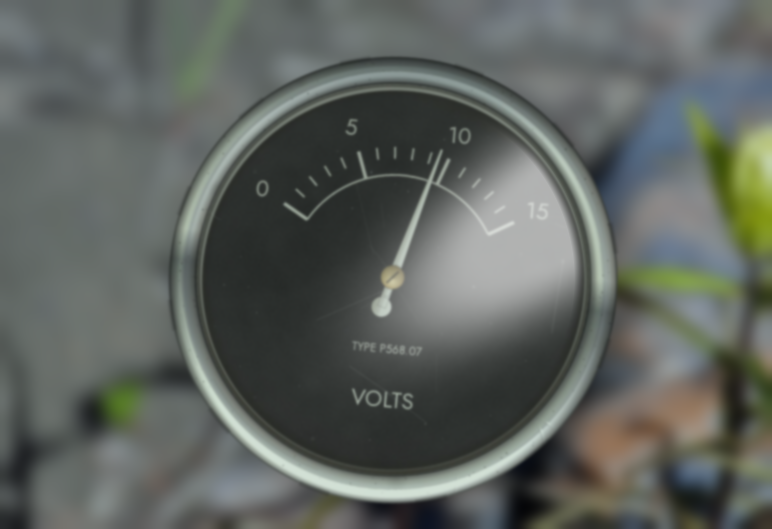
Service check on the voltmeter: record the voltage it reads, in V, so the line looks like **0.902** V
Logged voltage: **9.5** V
